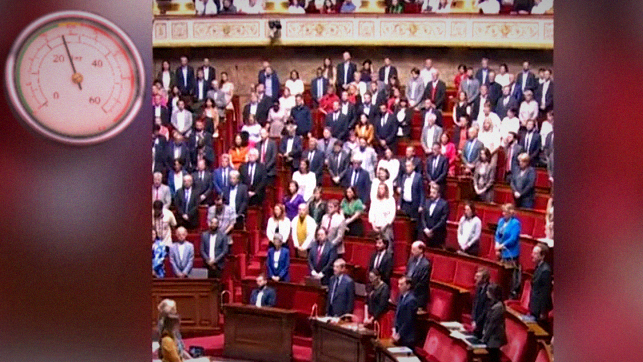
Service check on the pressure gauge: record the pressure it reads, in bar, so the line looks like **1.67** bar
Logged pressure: **25** bar
